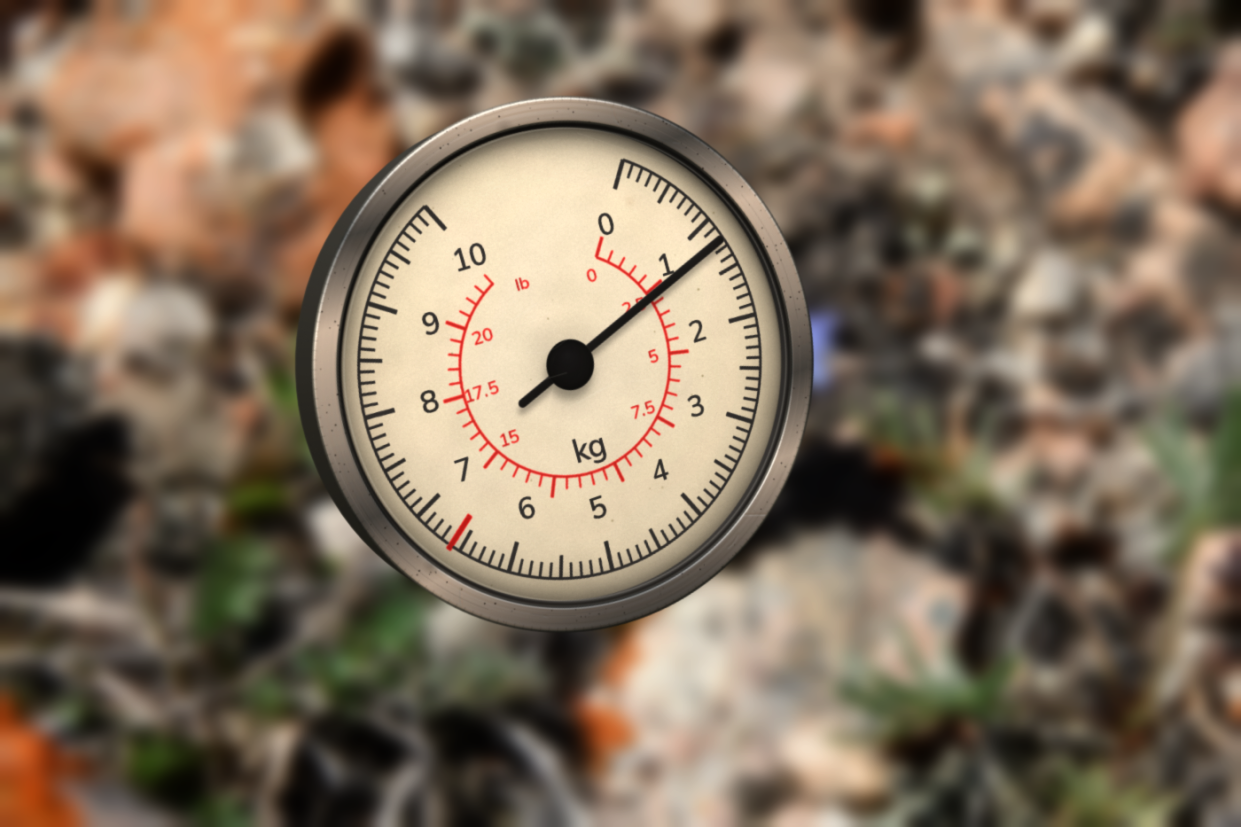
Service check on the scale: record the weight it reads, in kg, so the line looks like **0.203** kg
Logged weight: **1.2** kg
